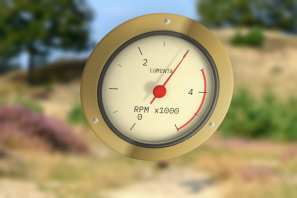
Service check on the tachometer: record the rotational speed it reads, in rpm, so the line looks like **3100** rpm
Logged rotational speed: **3000** rpm
